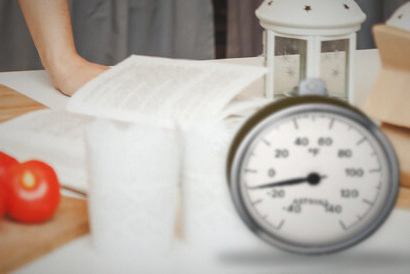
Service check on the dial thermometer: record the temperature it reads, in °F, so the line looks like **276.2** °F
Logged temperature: **-10** °F
